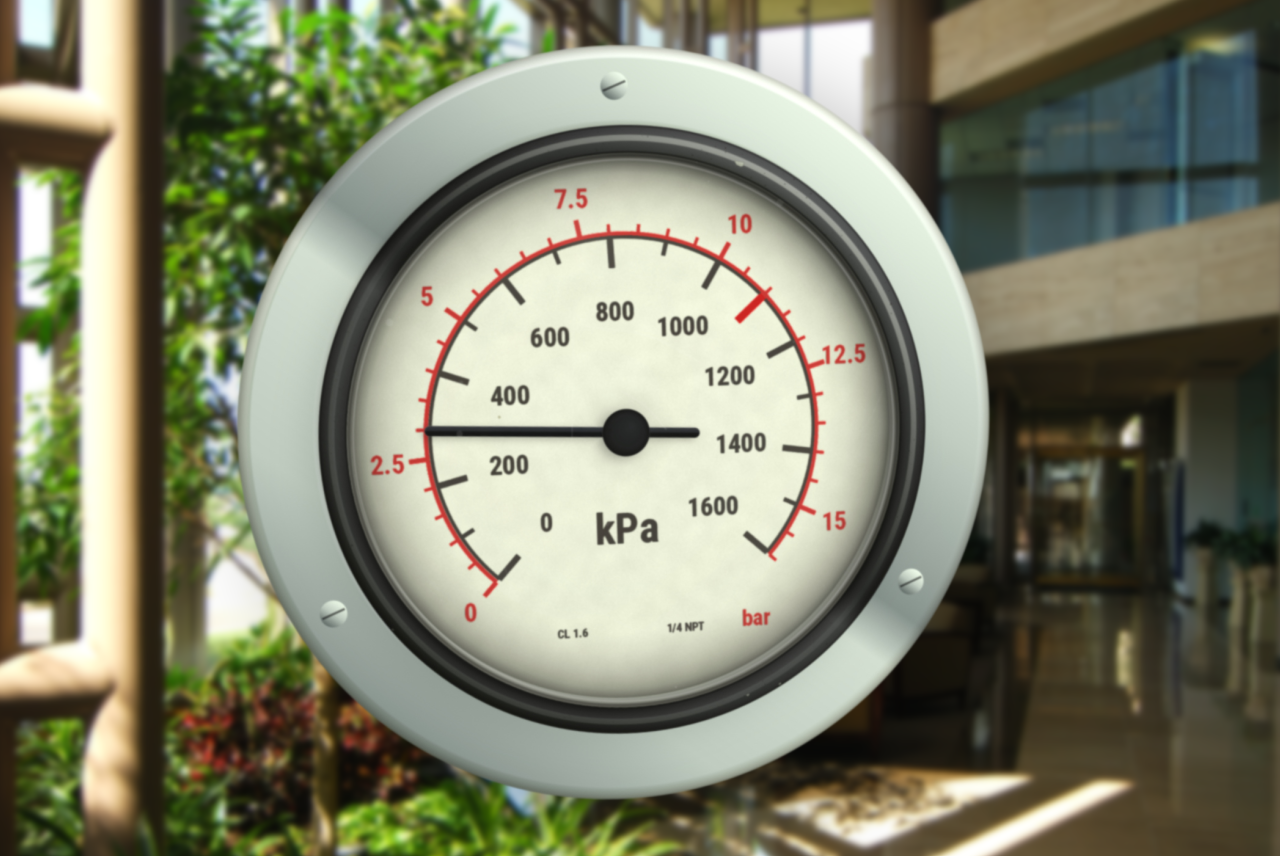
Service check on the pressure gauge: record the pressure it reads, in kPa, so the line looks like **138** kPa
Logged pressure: **300** kPa
